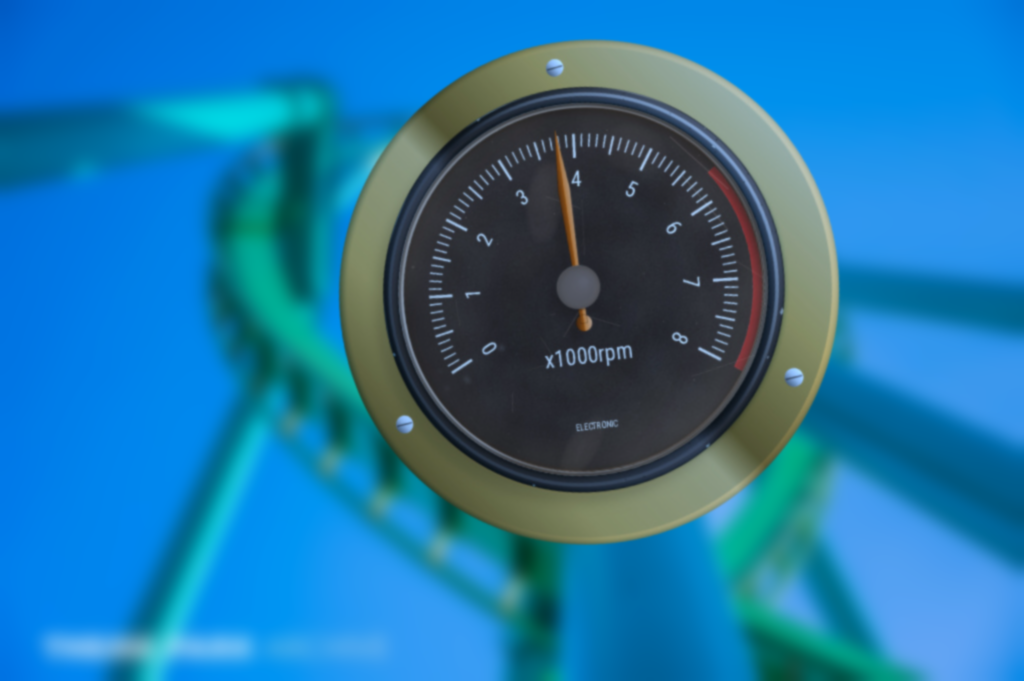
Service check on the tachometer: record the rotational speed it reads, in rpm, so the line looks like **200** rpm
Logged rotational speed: **3800** rpm
